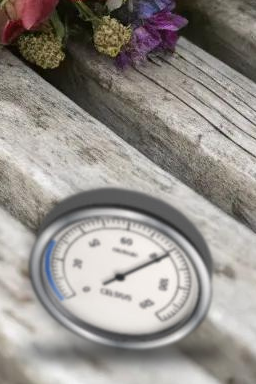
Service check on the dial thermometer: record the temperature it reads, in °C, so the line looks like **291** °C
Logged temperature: **80** °C
